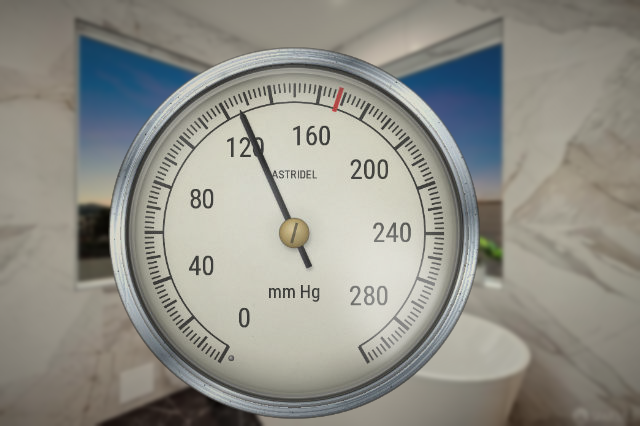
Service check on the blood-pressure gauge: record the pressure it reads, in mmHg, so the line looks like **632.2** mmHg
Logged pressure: **126** mmHg
